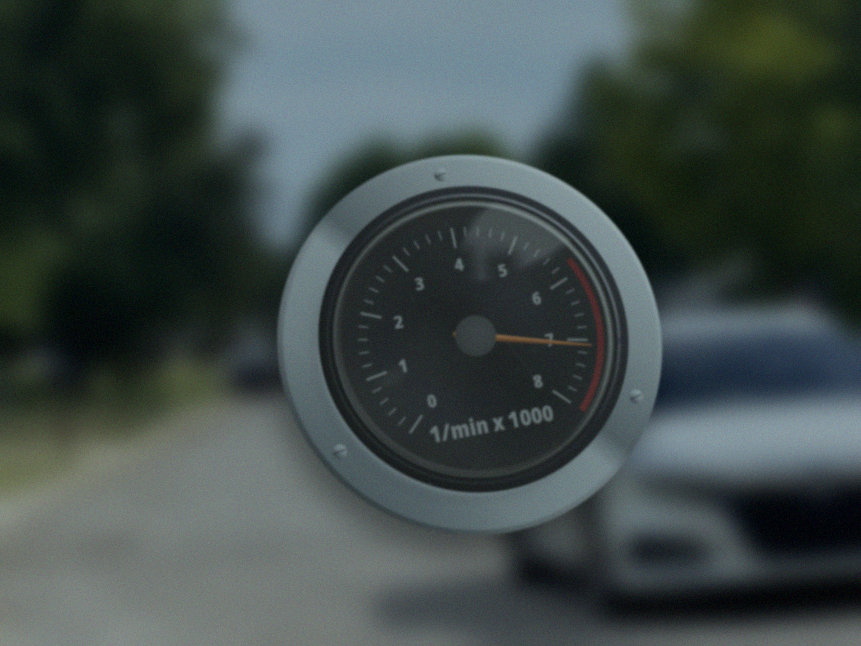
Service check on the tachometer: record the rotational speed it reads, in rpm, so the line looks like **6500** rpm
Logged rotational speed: **7100** rpm
